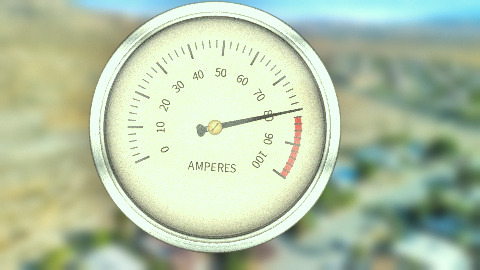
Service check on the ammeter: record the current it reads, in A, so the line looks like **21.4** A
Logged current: **80** A
